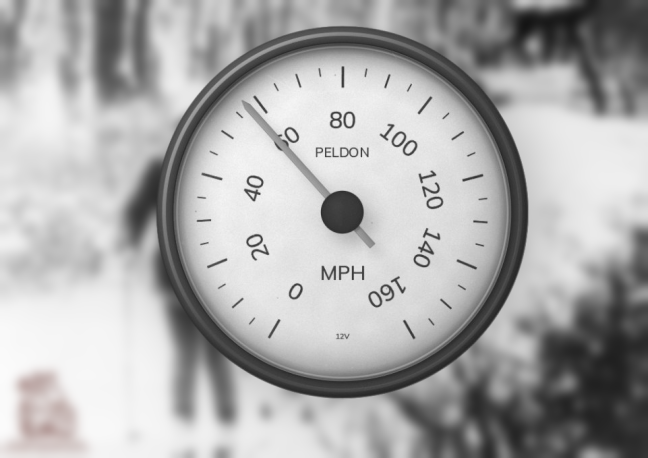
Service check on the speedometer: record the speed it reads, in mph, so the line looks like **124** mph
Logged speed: **57.5** mph
